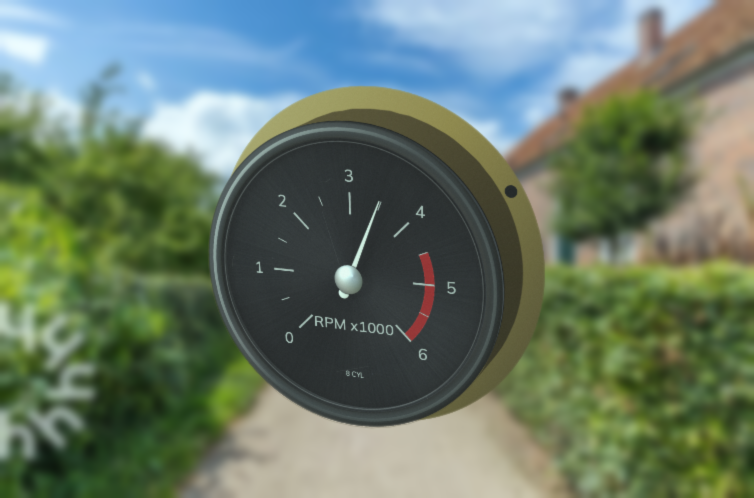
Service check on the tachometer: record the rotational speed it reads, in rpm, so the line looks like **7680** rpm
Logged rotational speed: **3500** rpm
